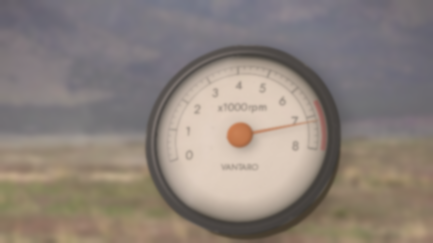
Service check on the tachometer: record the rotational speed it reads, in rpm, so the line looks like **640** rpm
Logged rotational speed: **7200** rpm
